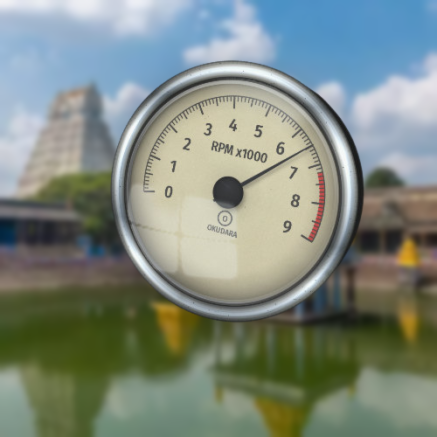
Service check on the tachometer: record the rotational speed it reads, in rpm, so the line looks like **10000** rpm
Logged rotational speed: **6500** rpm
